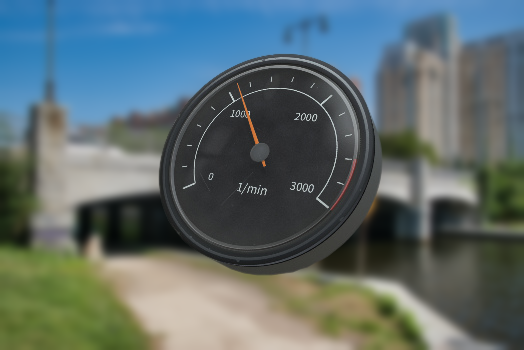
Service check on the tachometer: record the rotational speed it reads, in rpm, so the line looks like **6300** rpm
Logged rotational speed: **1100** rpm
